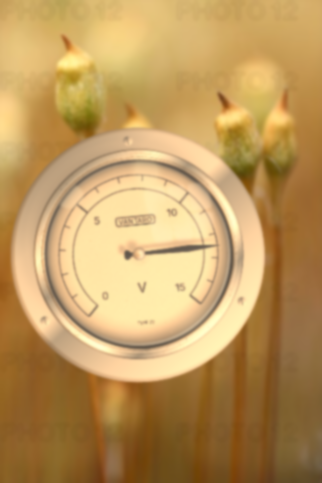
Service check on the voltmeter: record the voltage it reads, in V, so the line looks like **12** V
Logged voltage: **12.5** V
